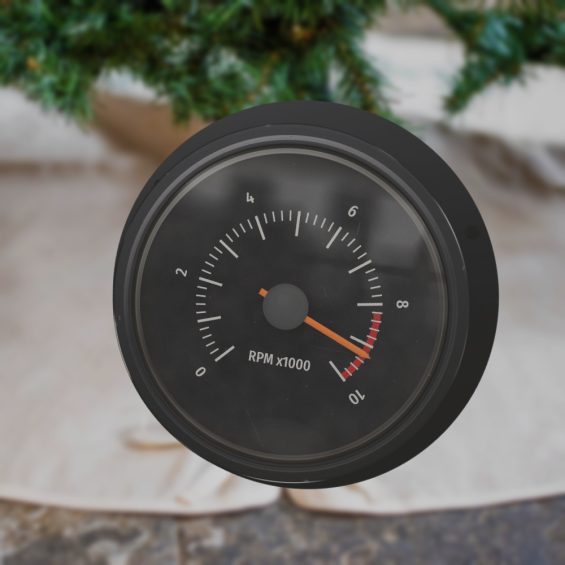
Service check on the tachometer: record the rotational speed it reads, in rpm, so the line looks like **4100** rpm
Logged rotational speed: **9200** rpm
